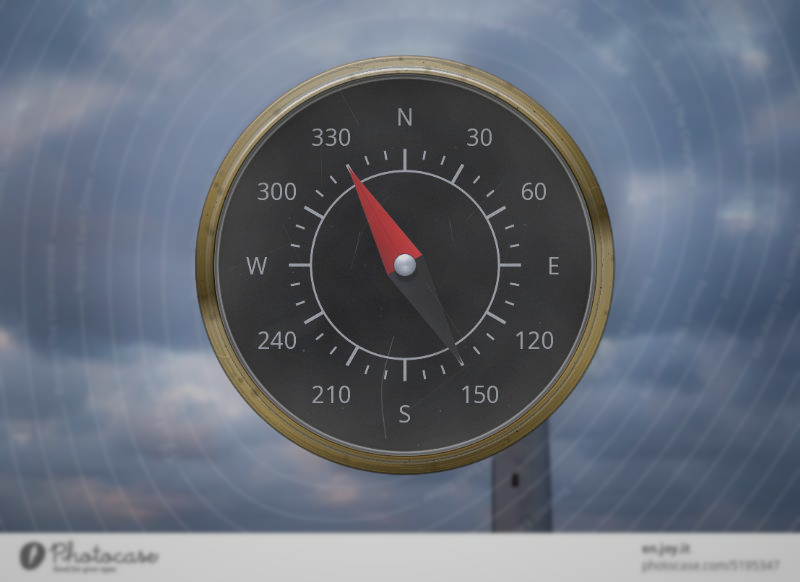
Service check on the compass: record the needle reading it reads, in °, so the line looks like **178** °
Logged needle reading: **330** °
